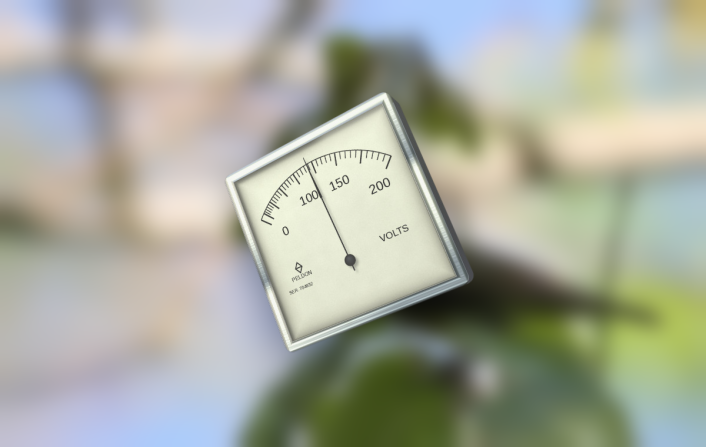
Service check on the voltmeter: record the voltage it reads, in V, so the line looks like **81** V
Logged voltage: **120** V
